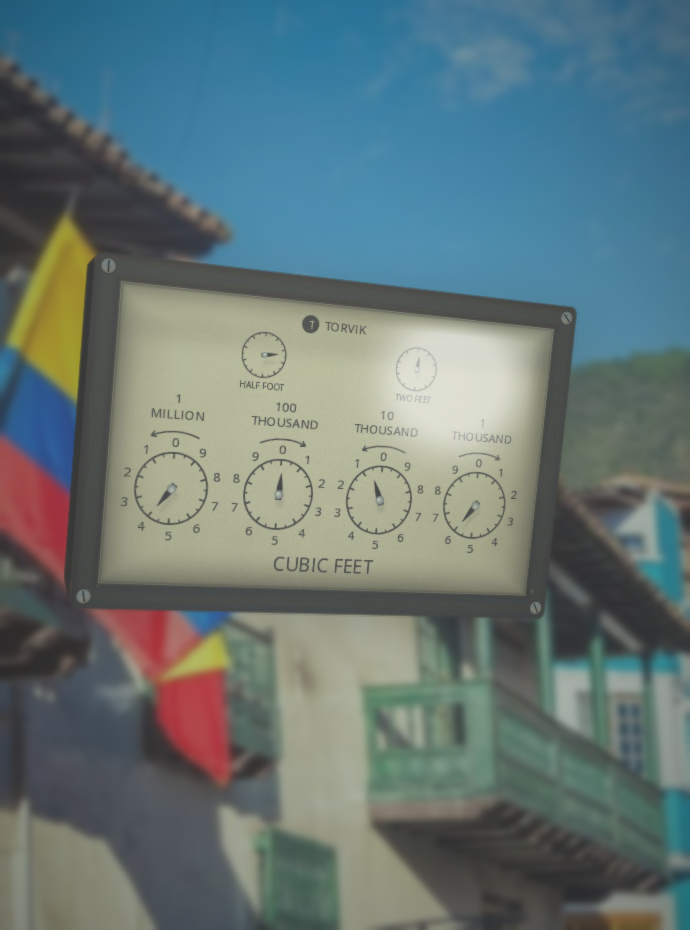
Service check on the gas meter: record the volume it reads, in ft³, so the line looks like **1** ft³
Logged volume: **400600** ft³
